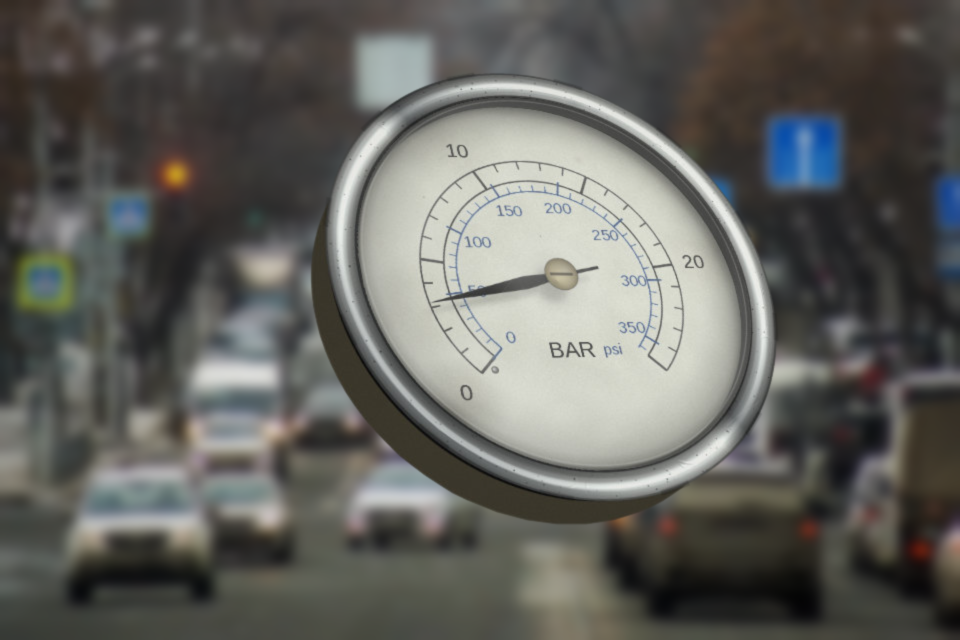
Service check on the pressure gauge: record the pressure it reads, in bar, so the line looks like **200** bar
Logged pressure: **3** bar
